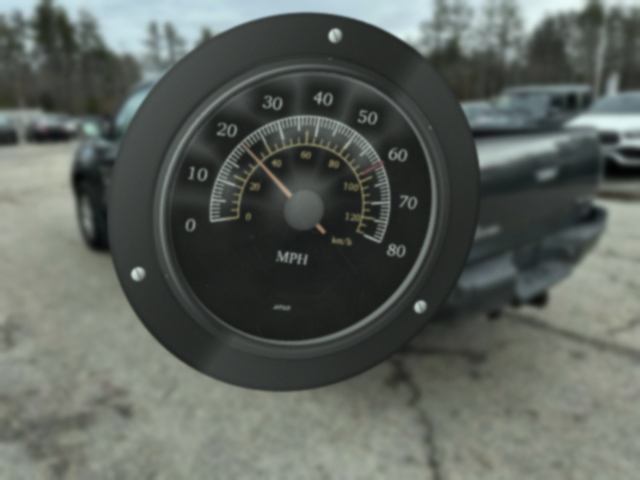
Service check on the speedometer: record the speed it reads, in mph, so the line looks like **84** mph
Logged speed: **20** mph
